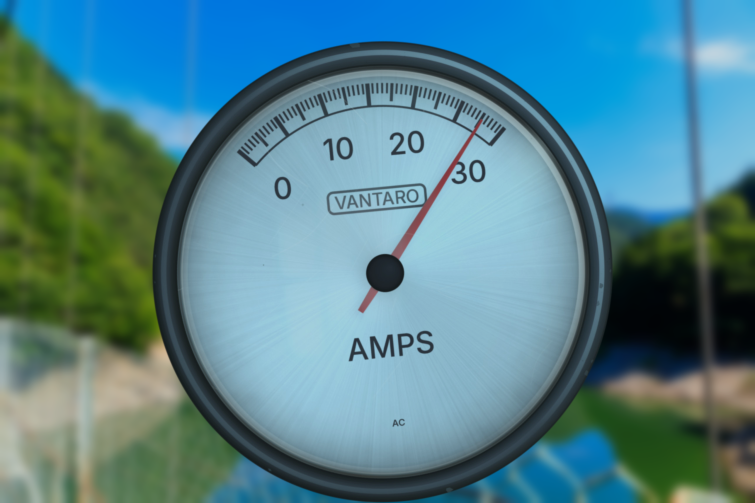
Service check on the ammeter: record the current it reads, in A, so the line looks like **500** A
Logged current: **27.5** A
